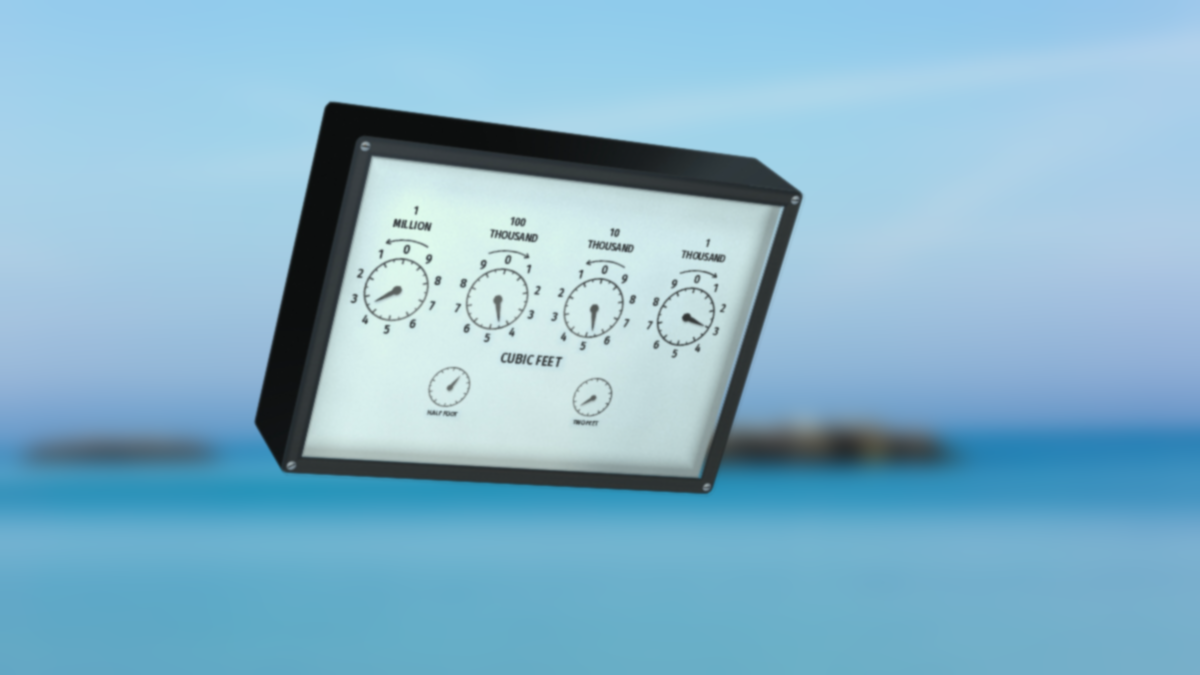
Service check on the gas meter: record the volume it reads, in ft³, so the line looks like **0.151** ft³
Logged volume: **345300** ft³
